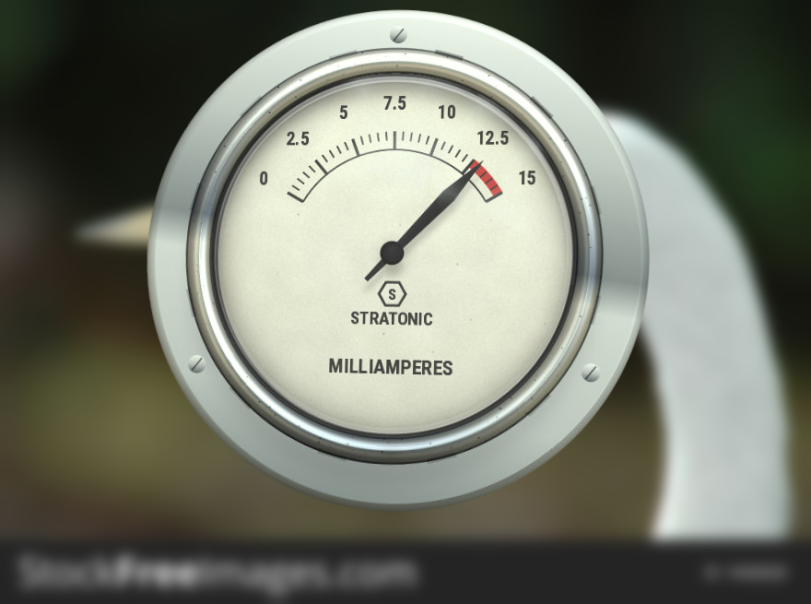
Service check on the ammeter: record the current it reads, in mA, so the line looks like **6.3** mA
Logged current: **13** mA
